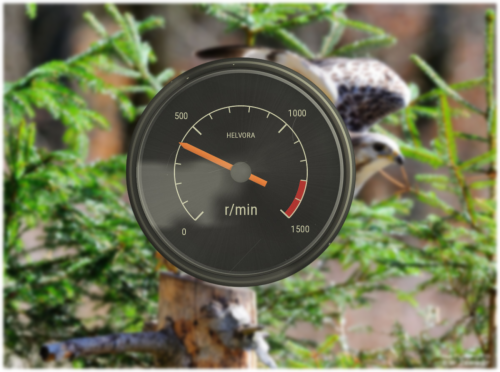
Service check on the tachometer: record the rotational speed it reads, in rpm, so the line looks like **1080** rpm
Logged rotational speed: **400** rpm
